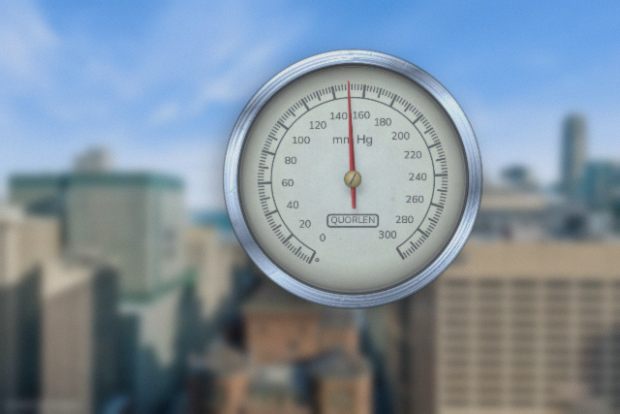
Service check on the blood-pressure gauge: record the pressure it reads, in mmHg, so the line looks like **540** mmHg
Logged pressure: **150** mmHg
